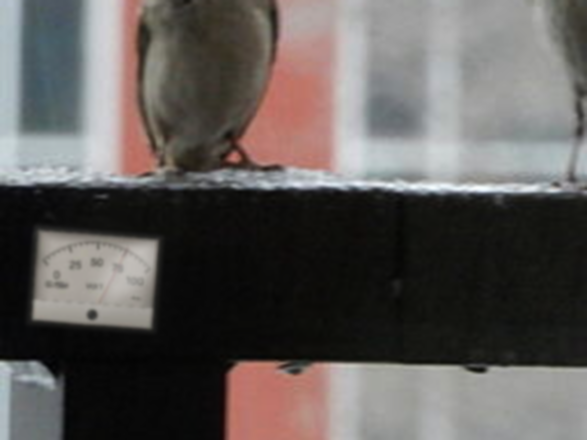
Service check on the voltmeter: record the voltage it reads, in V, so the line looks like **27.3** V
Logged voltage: **75** V
